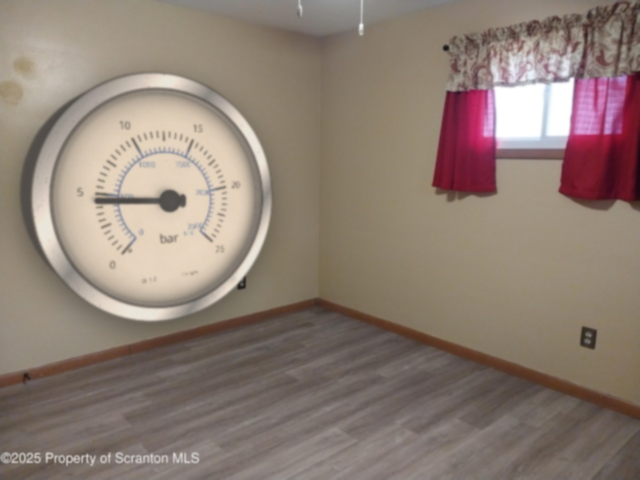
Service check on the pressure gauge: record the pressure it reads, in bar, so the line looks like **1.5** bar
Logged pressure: **4.5** bar
